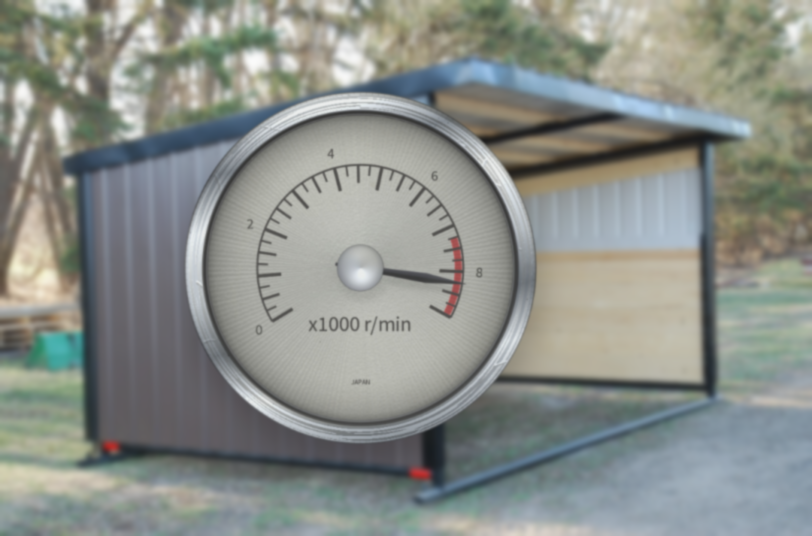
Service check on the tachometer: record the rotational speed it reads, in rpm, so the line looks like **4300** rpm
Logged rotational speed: **8250** rpm
